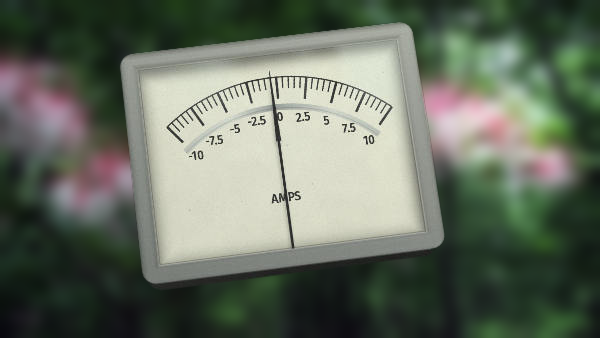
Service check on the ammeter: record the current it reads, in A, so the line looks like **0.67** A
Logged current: **-0.5** A
